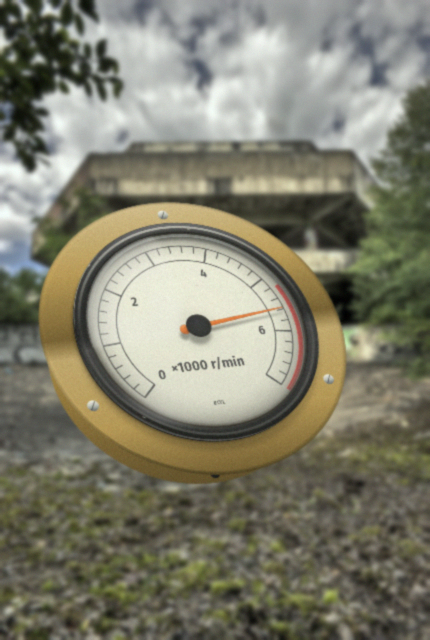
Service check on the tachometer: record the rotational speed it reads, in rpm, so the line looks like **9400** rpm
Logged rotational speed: **5600** rpm
